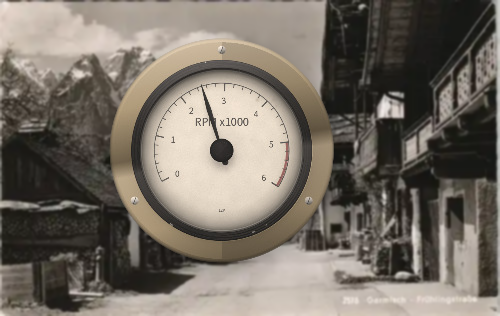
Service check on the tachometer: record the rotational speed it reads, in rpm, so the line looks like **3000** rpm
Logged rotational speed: **2500** rpm
